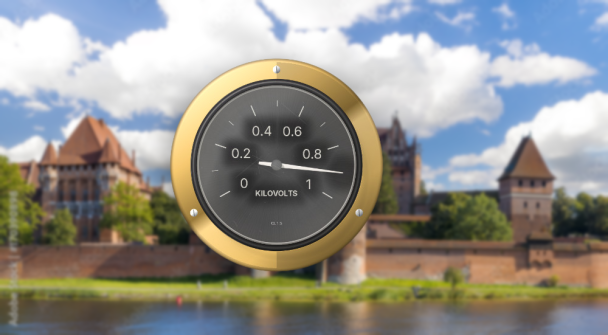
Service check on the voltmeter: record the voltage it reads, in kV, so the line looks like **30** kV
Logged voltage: **0.9** kV
